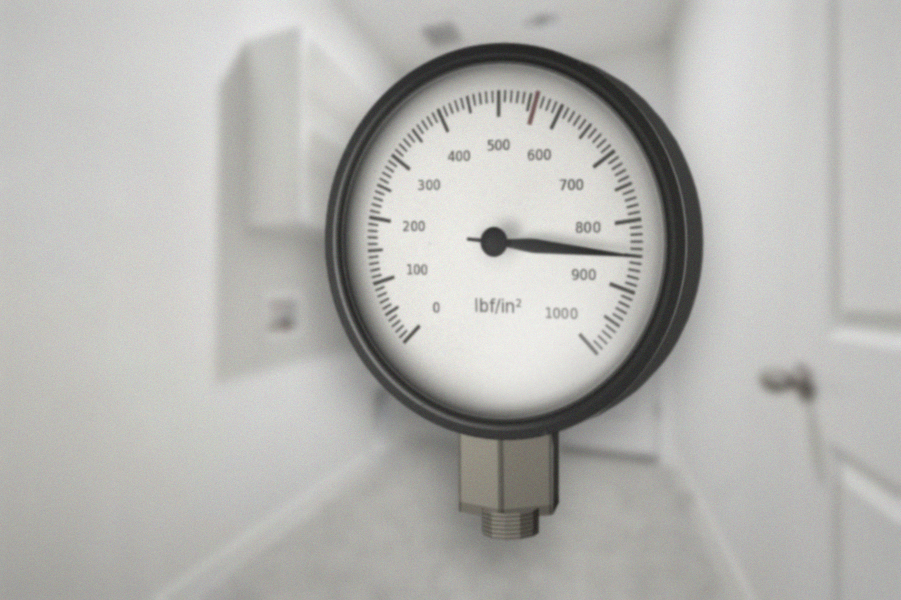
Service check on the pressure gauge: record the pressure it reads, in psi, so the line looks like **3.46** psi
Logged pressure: **850** psi
